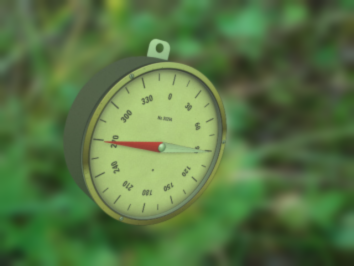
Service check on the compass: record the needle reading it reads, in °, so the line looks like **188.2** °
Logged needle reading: **270** °
